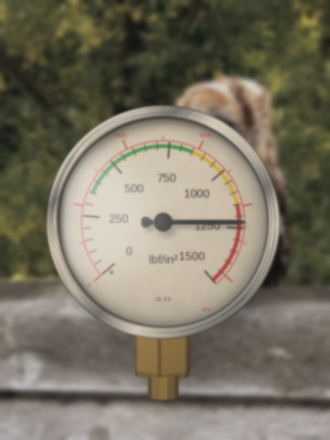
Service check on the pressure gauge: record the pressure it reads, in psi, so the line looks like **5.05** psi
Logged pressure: **1225** psi
